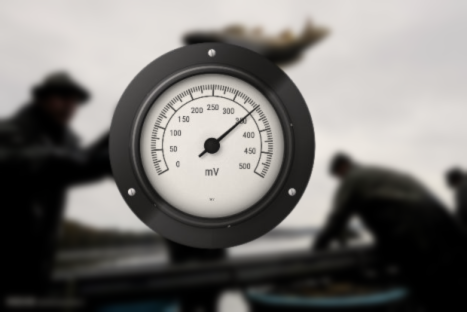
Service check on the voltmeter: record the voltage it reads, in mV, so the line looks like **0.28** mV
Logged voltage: **350** mV
